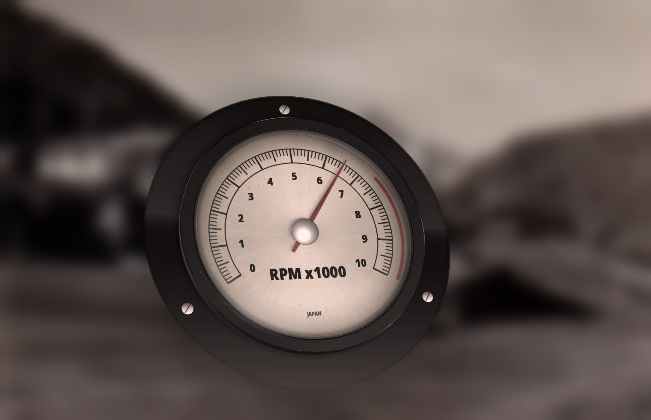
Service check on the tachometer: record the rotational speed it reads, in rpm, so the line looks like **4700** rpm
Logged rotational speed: **6500** rpm
